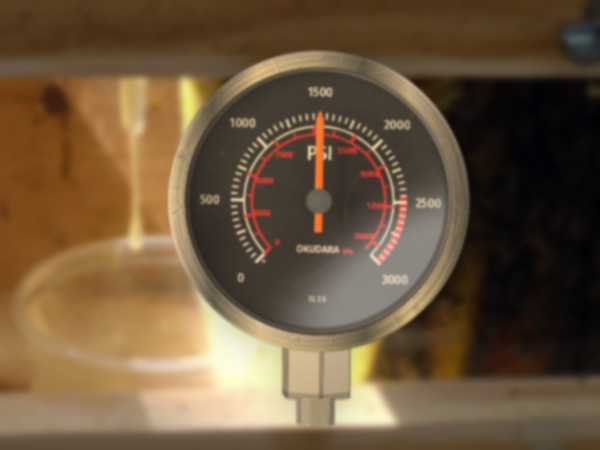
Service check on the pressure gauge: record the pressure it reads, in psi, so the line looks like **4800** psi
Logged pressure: **1500** psi
